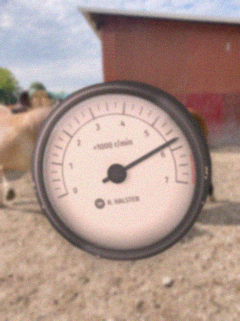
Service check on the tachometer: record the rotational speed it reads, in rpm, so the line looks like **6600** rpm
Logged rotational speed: **5750** rpm
